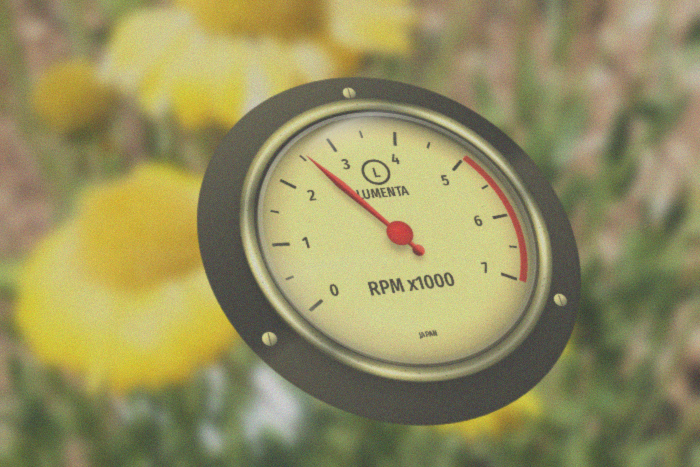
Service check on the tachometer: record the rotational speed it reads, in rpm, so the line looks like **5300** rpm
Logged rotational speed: **2500** rpm
